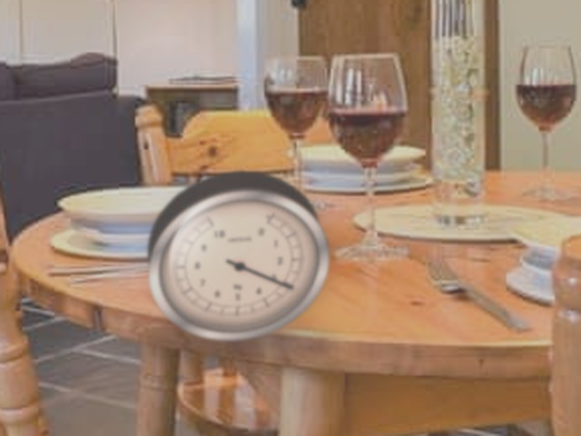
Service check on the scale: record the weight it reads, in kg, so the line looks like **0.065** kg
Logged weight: **3** kg
